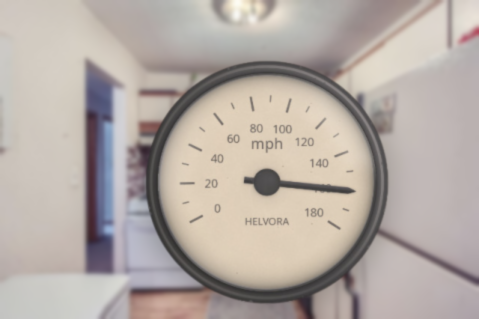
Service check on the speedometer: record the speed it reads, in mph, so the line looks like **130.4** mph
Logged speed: **160** mph
